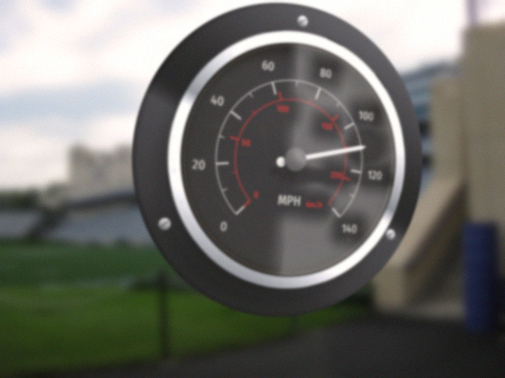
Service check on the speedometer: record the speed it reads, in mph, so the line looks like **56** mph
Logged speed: **110** mph
